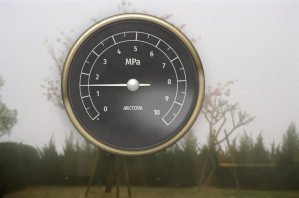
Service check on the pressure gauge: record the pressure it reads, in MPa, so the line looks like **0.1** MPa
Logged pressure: **1.5** MPa
